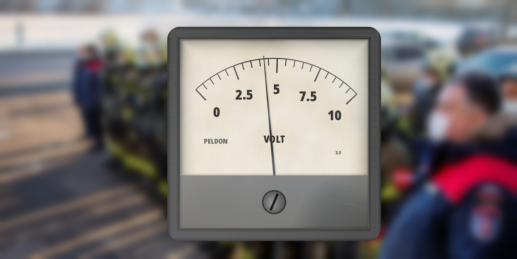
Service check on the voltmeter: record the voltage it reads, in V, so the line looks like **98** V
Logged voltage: **4.25** V
